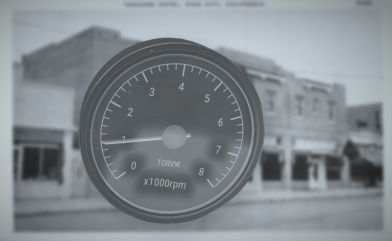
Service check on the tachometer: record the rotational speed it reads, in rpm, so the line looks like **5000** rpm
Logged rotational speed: **1000** rpm
